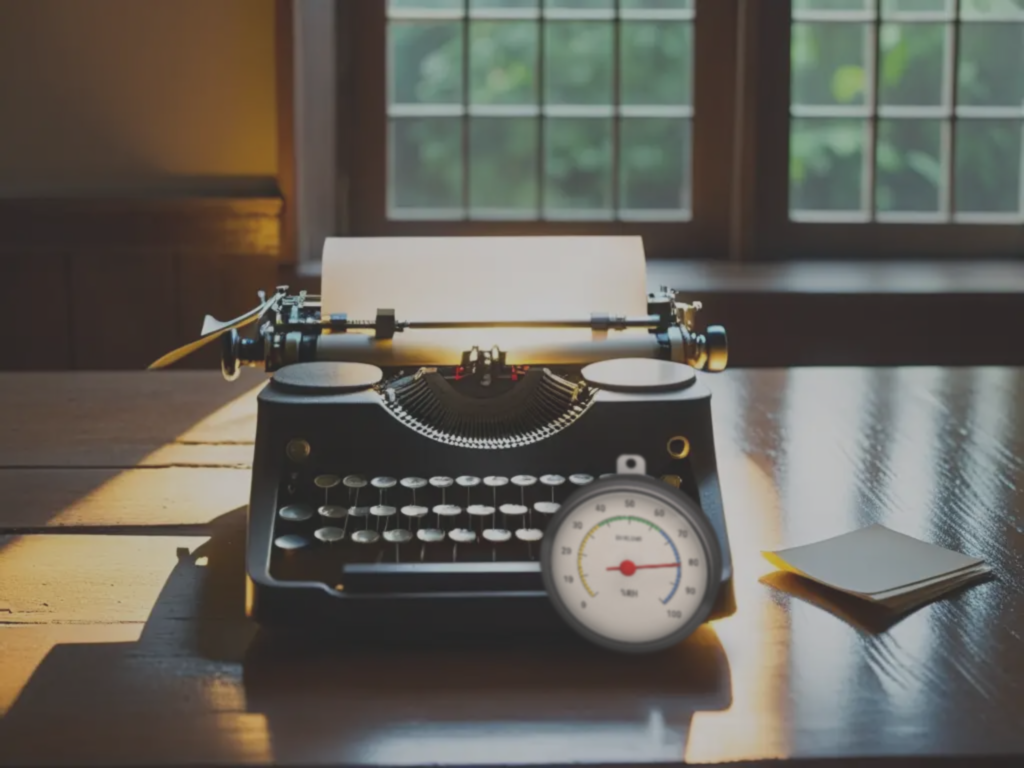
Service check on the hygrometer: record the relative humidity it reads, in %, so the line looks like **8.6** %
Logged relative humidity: **80** %
